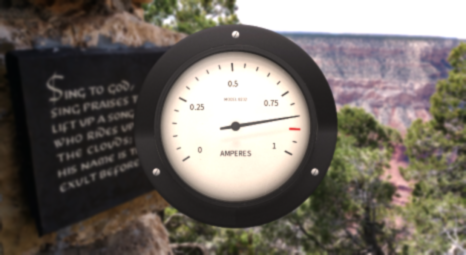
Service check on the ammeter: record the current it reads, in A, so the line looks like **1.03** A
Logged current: **0.85** A
